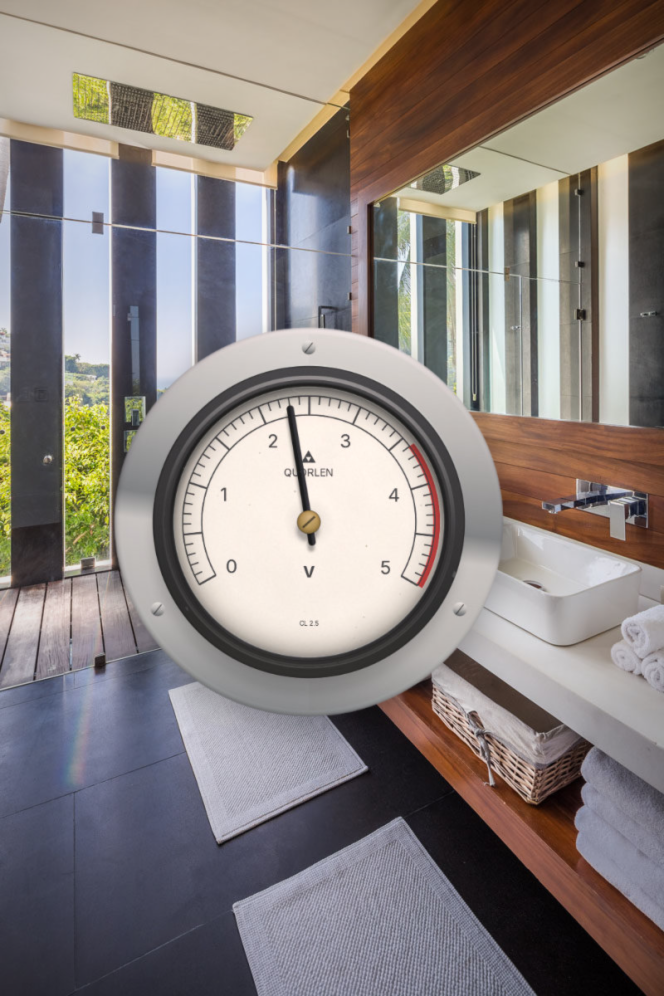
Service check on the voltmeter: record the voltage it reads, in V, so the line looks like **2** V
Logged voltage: **2.3** V
